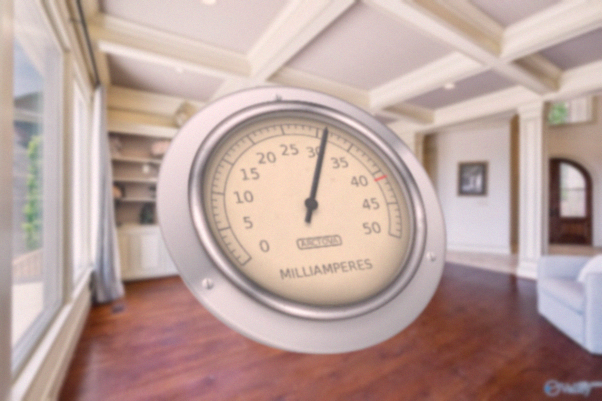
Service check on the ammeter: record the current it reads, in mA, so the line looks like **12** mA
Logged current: **31** mA
